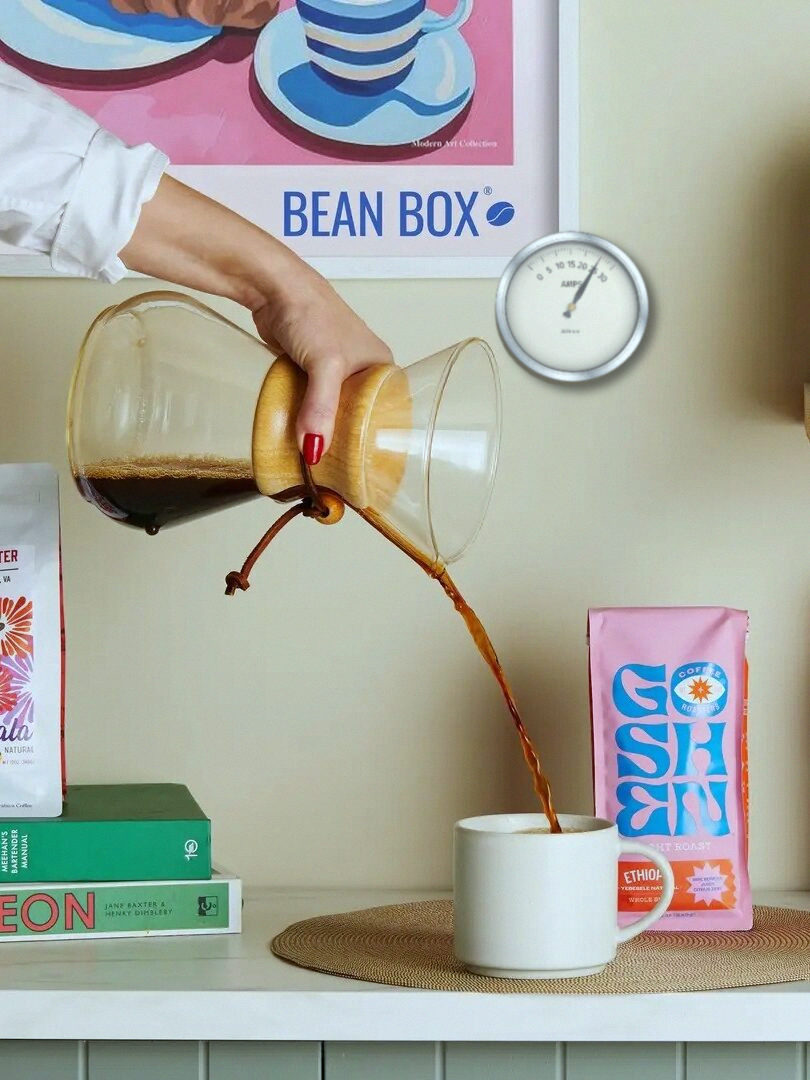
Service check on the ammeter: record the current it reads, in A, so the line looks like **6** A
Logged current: **25** A
